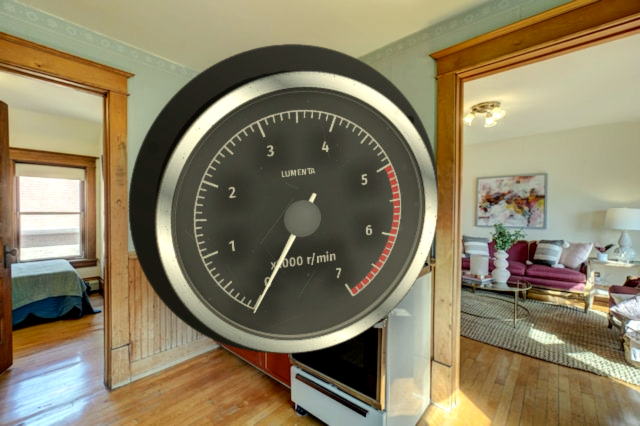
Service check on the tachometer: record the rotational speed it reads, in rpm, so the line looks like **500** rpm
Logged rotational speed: **0** rpm
